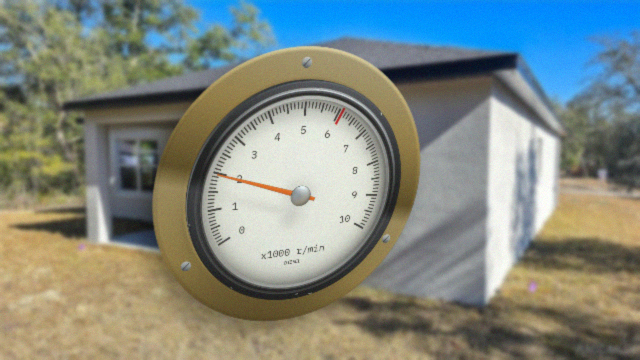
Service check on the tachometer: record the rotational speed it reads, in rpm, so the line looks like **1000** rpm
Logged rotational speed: **2000** rpm
